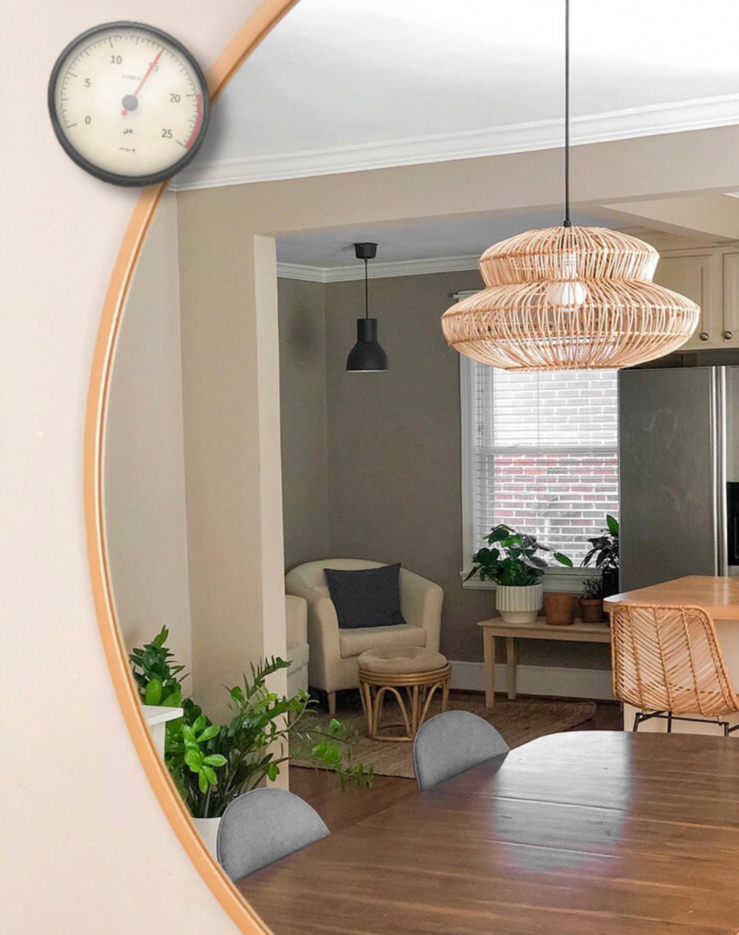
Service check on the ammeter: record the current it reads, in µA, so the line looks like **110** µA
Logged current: **15** µA
